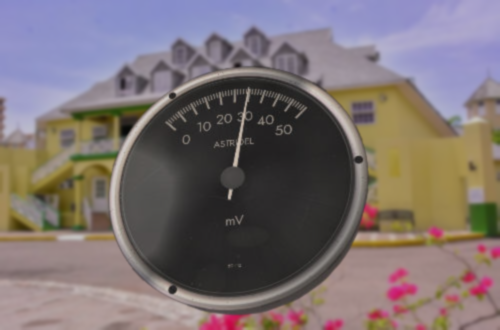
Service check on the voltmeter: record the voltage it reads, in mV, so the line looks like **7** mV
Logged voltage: **30** mV
